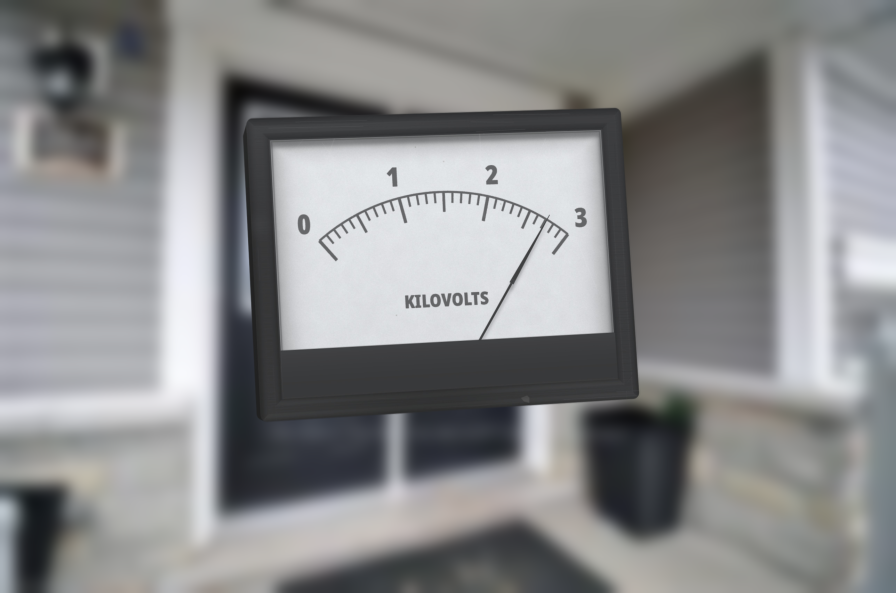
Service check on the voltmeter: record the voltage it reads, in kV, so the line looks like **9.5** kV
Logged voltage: **2.7** kV
